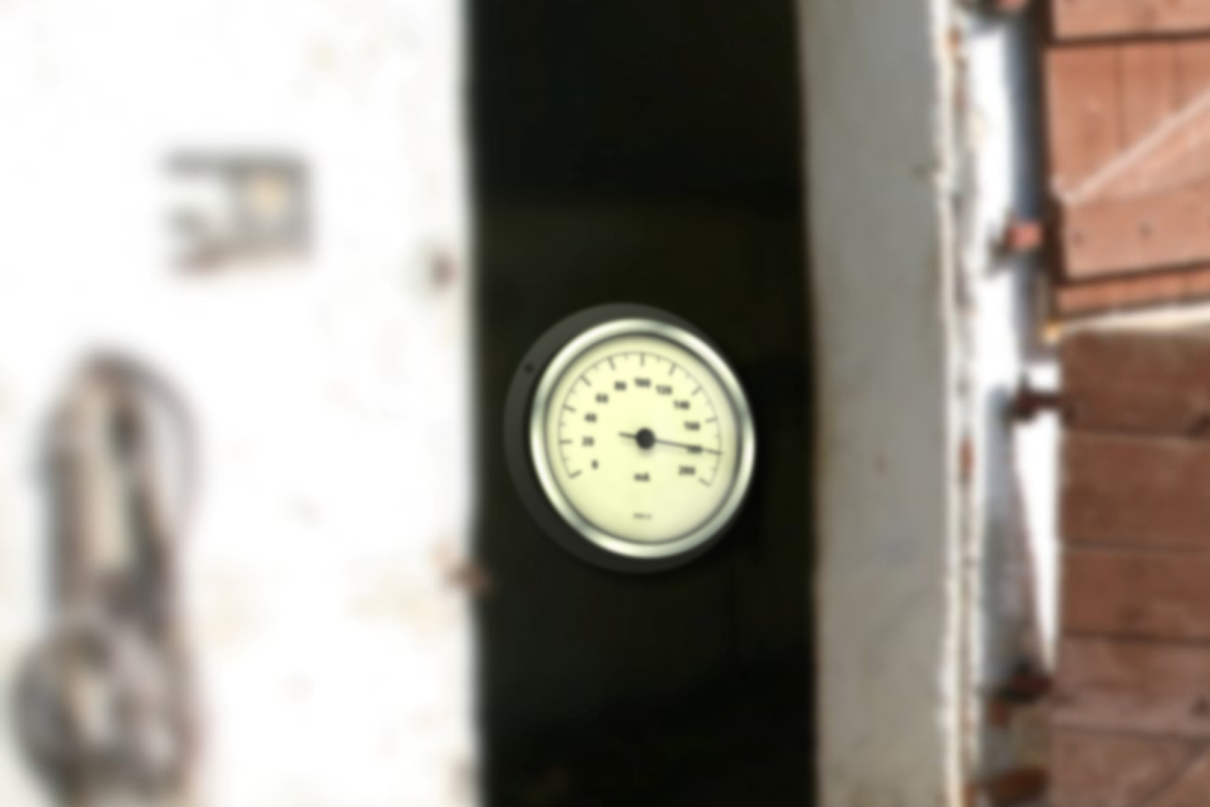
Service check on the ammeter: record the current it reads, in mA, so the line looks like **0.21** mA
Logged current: **180** mA
